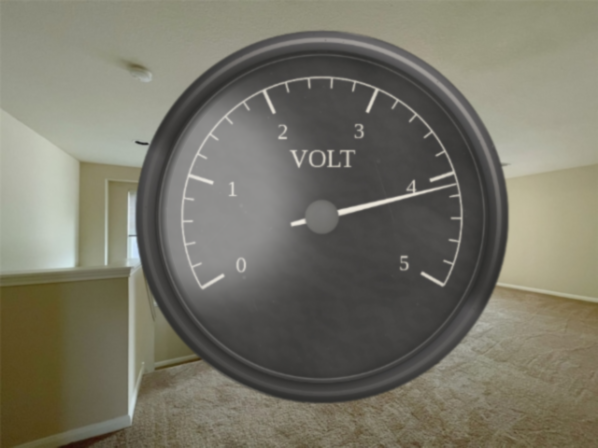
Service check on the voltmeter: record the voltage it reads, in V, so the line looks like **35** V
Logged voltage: **4.1** V
